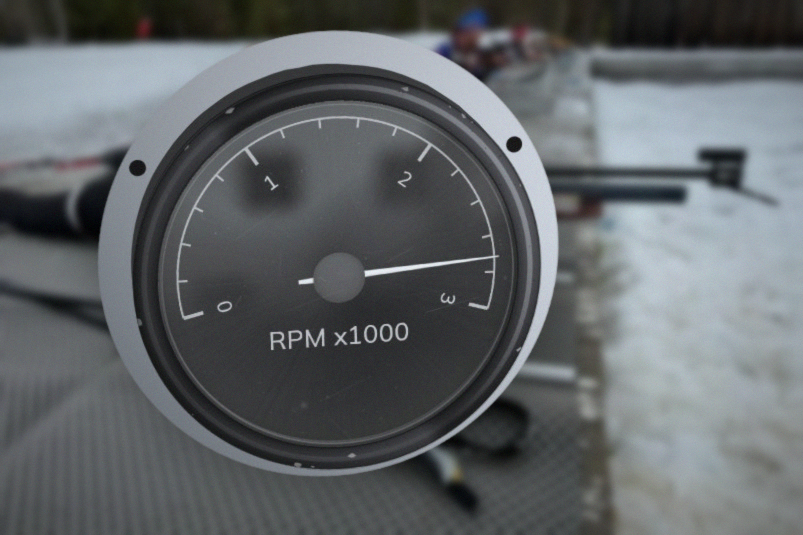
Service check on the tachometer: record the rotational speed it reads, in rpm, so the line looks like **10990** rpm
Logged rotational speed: **2700** rpm
